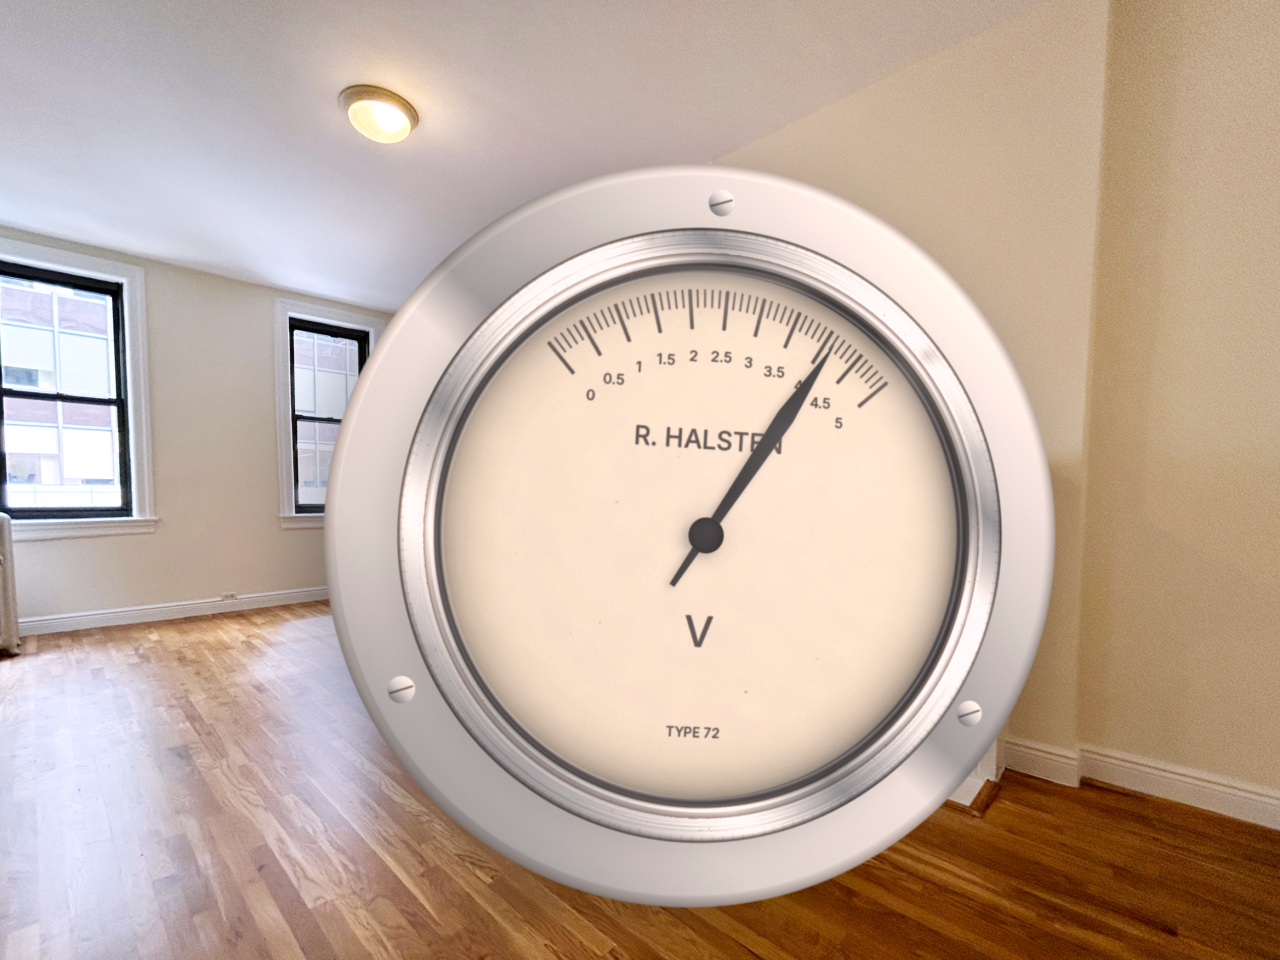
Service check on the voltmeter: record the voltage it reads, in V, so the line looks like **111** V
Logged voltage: **4.1** V
